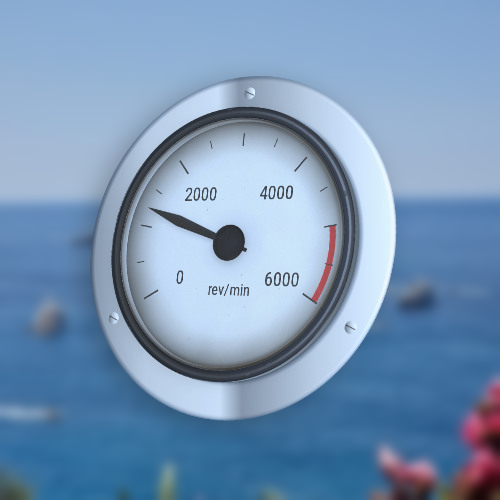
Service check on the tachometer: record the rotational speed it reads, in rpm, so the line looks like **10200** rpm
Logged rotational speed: **1250** rpm
